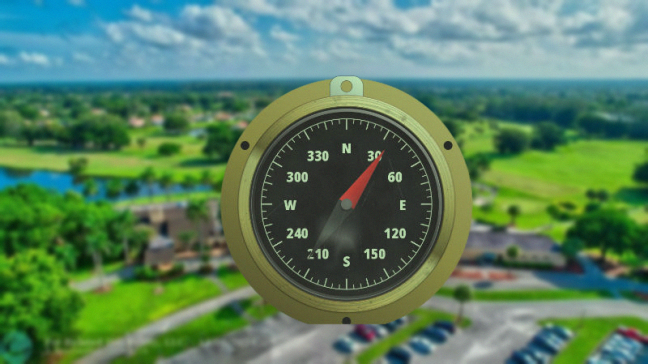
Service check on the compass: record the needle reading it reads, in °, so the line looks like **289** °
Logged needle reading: **35** °
